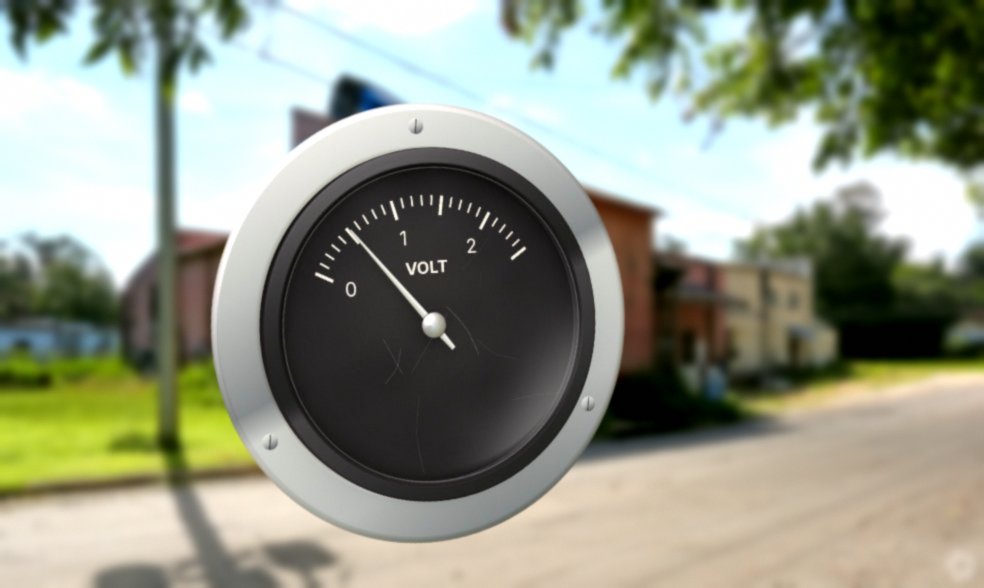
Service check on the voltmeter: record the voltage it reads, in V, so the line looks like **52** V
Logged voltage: **0.5** V
